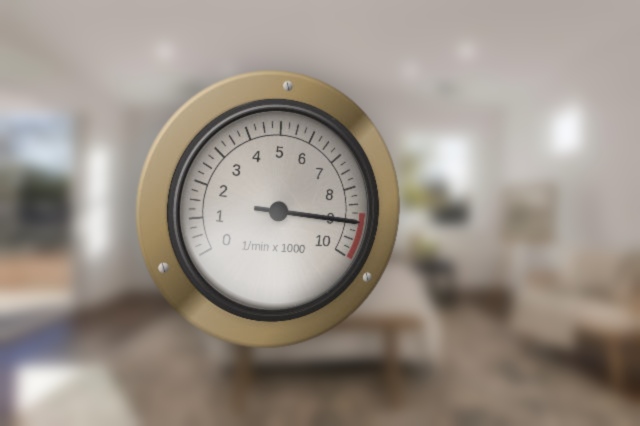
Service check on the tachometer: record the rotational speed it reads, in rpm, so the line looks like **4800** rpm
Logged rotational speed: **9000** rpm
